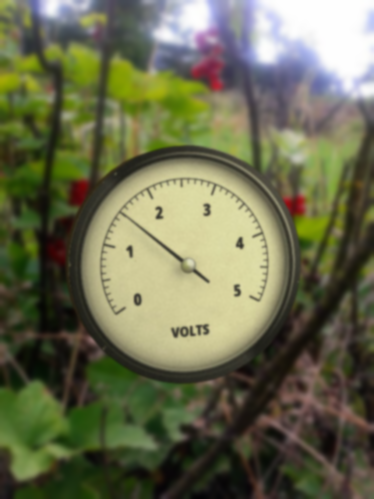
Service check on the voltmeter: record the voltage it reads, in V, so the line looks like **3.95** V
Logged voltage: **1.5** V
